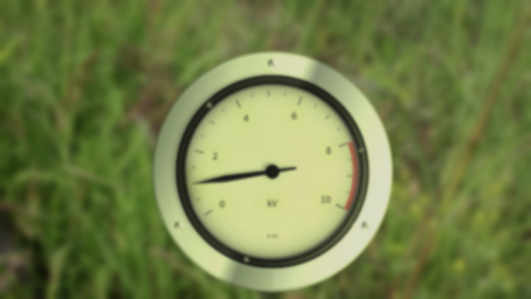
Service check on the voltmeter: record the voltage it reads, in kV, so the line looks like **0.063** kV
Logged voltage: **1** kV
